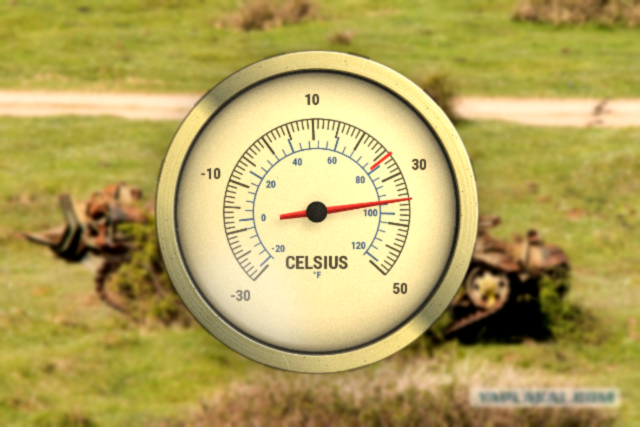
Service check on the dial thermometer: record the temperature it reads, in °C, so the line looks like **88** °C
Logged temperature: **35** °C
